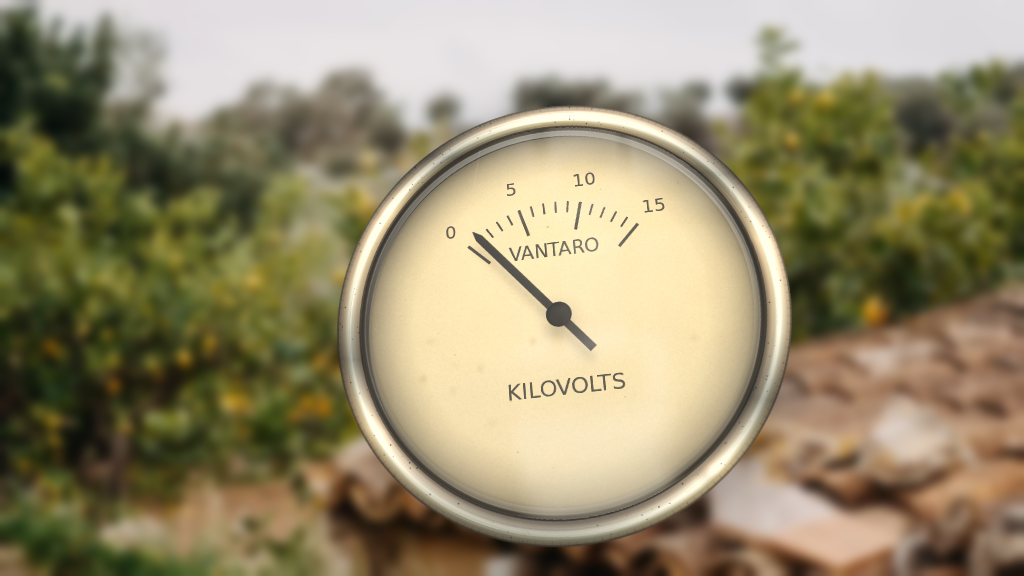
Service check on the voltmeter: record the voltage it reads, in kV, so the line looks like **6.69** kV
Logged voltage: **1** kV
